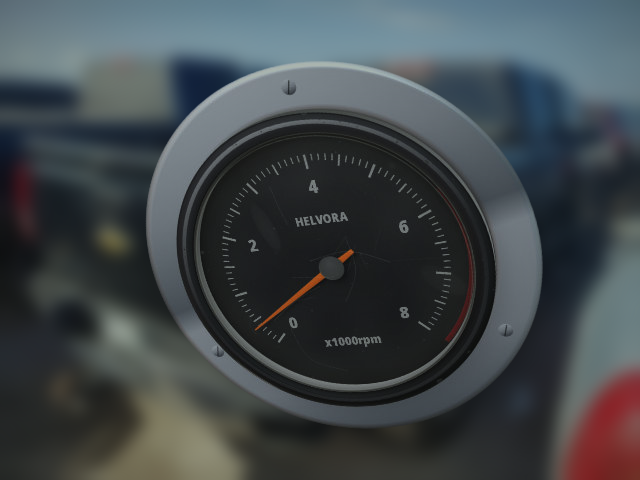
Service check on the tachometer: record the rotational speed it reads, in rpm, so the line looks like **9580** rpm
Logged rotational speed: **400** rpm
